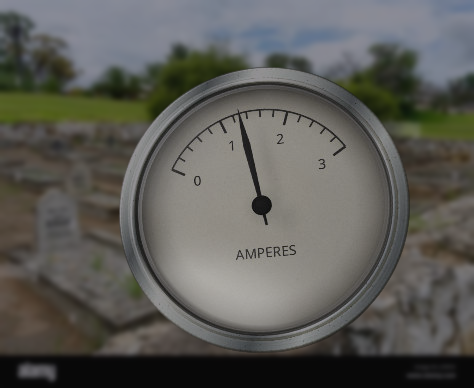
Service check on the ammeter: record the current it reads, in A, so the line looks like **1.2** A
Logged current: **1.3** A
